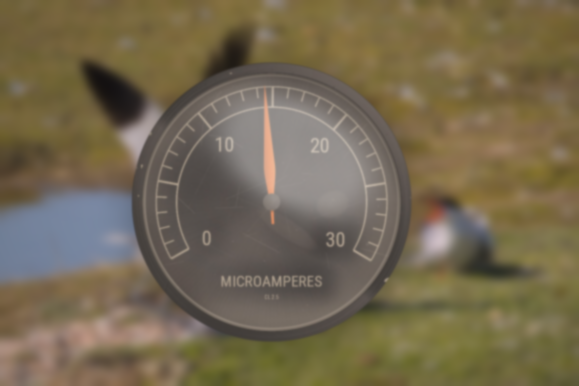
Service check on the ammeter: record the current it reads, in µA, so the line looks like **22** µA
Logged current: **14.5** µA
